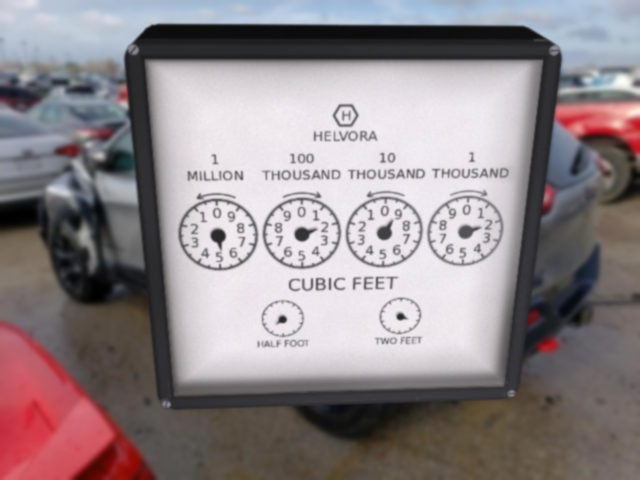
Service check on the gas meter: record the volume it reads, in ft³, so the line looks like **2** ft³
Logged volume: **519200** ft³
